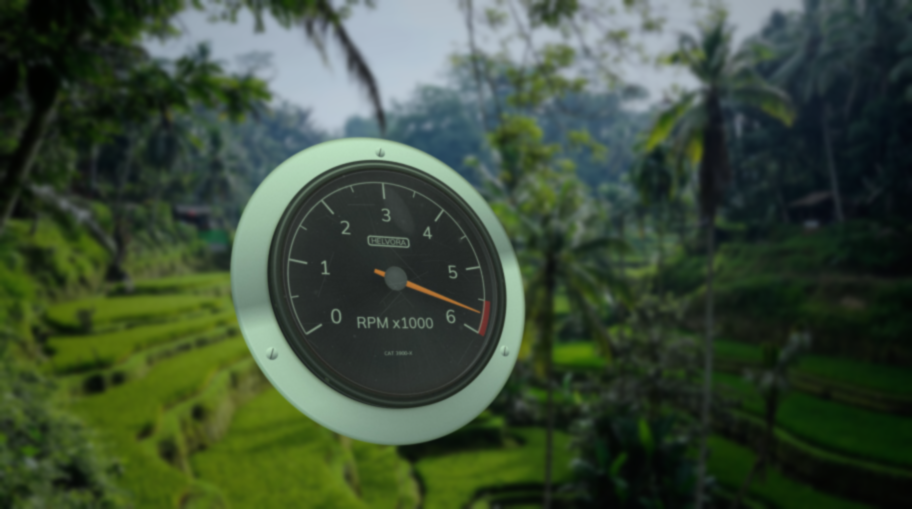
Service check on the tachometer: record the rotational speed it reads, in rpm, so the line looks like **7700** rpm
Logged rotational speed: **5750** rpm
